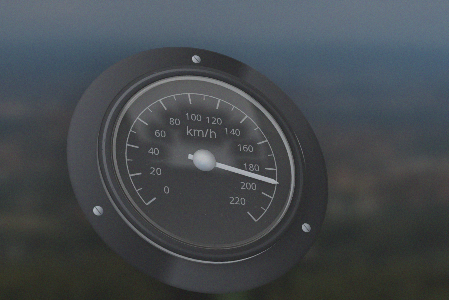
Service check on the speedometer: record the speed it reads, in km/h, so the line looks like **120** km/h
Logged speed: **190** km/h
